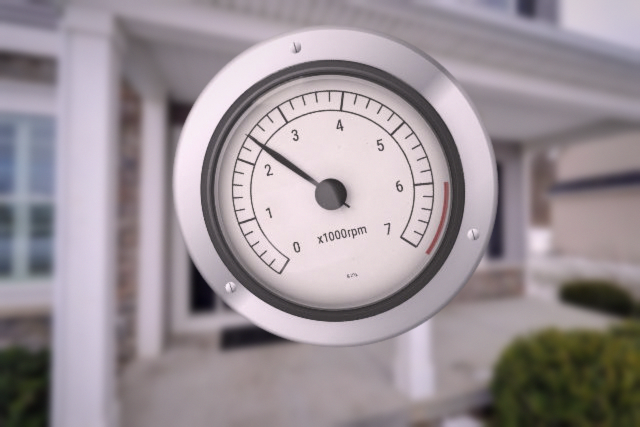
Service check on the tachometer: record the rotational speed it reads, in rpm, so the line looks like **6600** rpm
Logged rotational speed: **2400** rpm
